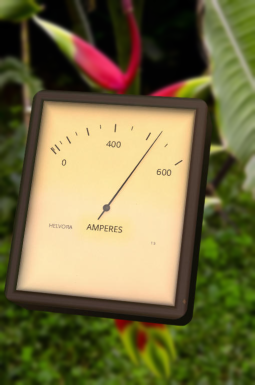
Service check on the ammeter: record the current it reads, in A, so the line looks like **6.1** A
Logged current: **525** A
